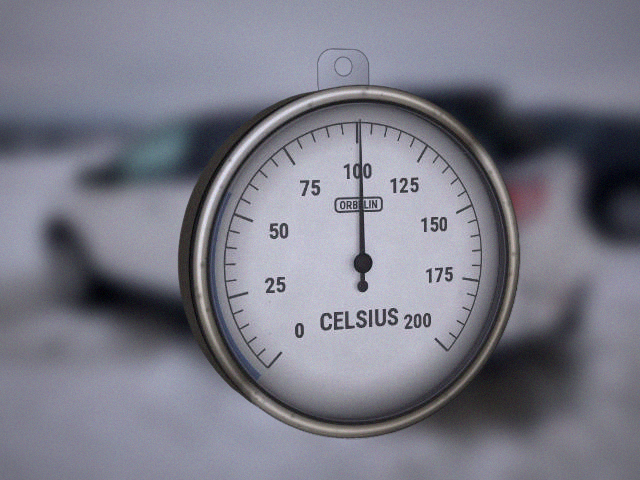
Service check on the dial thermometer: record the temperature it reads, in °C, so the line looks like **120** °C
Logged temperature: **100** °C
